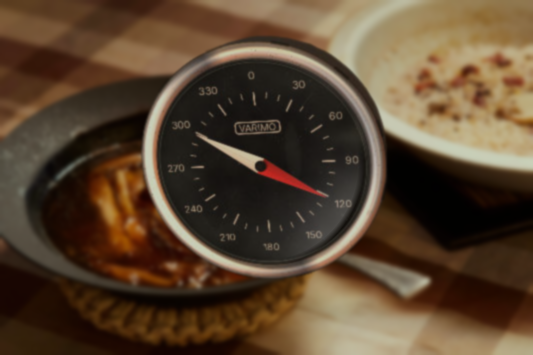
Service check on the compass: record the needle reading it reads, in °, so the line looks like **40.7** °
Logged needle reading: **120** °
